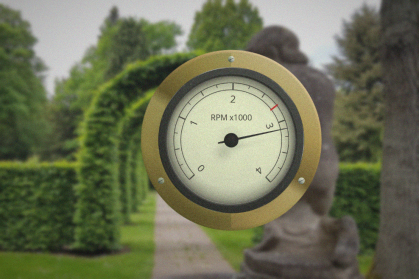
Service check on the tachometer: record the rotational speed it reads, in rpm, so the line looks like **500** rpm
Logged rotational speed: **3125** rpm
